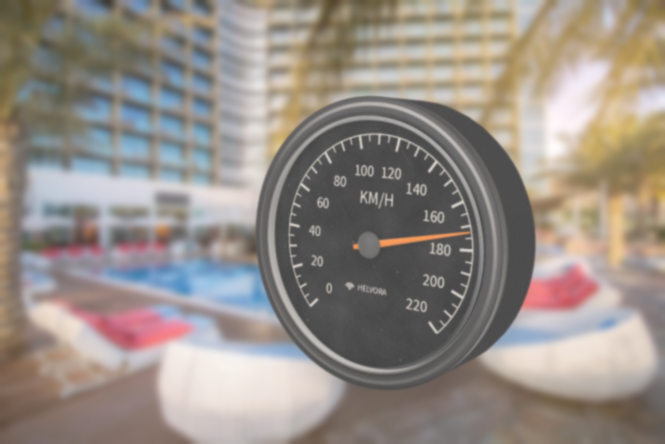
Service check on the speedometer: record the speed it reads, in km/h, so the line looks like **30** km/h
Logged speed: **172.5** km/h
